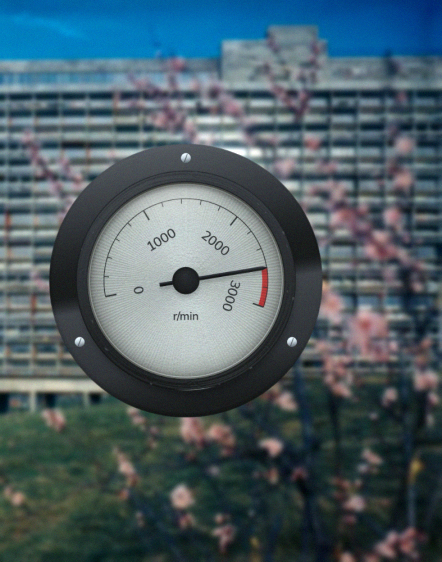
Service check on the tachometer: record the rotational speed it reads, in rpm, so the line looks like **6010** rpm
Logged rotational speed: **2600** rpm
